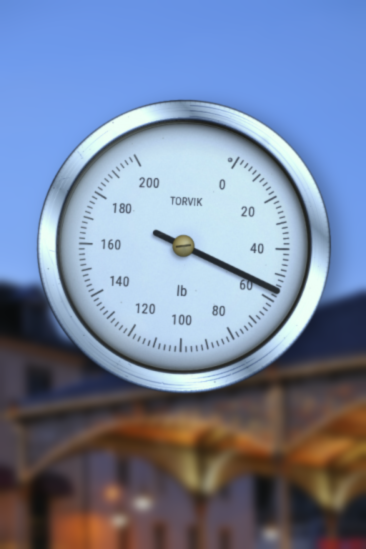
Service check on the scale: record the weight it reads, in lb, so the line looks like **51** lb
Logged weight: **56** lb
